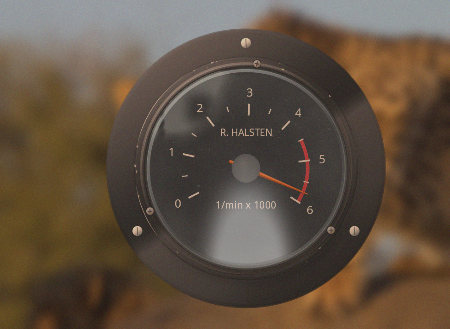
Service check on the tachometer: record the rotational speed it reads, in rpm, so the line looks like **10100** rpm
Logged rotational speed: **5750** rpm
